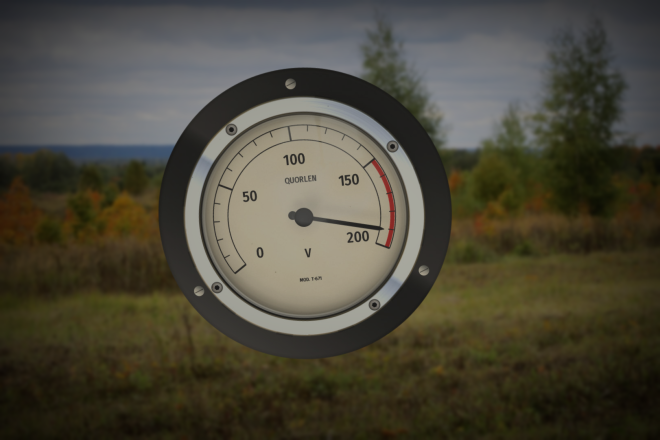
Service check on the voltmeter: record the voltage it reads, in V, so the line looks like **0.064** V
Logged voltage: **190** V
